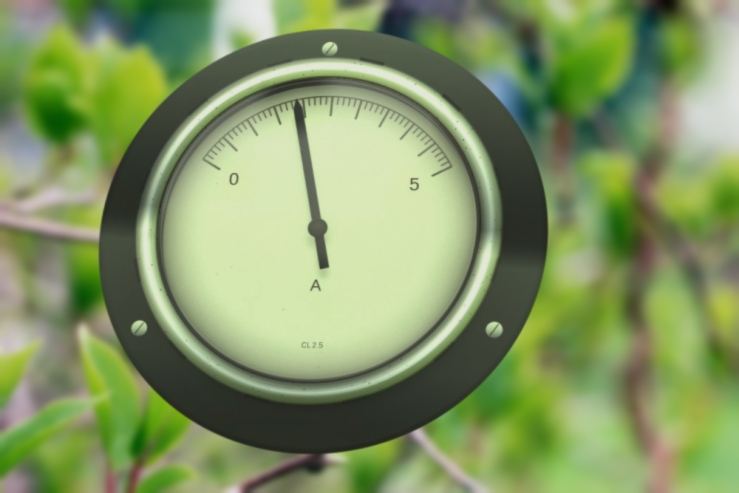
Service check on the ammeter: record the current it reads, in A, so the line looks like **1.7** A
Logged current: **1.9** A
